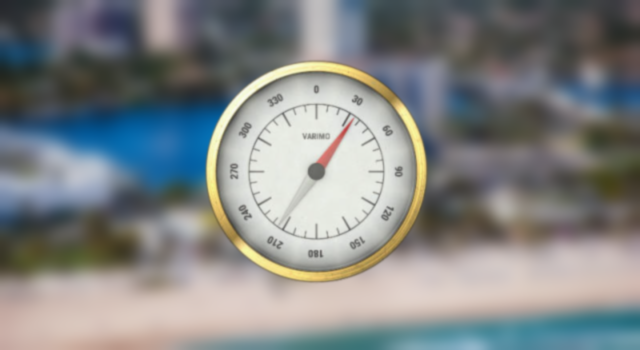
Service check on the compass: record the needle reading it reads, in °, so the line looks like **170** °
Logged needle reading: **35** °
